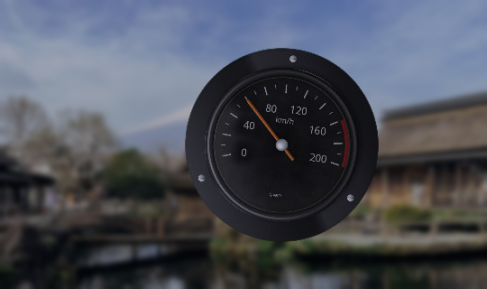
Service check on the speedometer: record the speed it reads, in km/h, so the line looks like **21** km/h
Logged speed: **60** km/h
